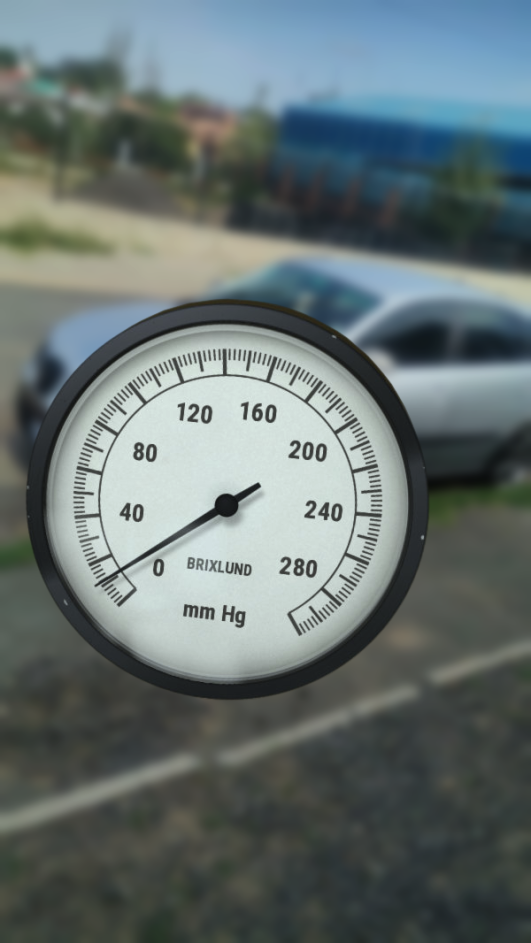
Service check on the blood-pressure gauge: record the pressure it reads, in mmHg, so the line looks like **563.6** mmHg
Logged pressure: **12** mmHg
